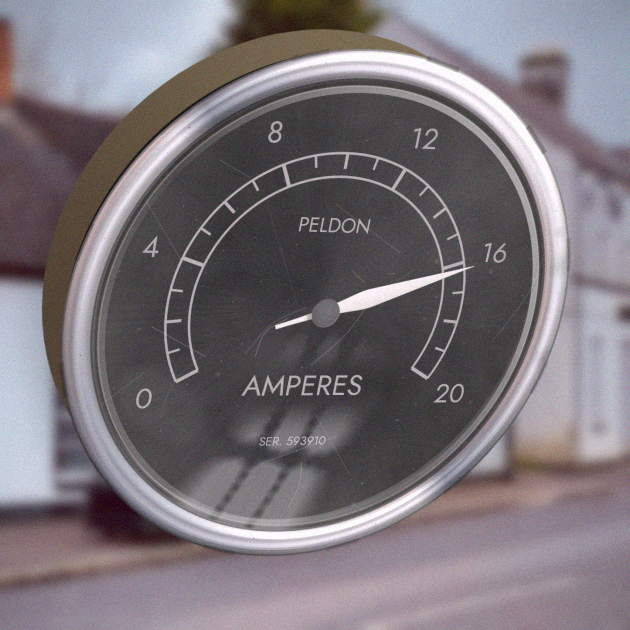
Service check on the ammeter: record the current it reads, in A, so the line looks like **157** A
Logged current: **16** A
